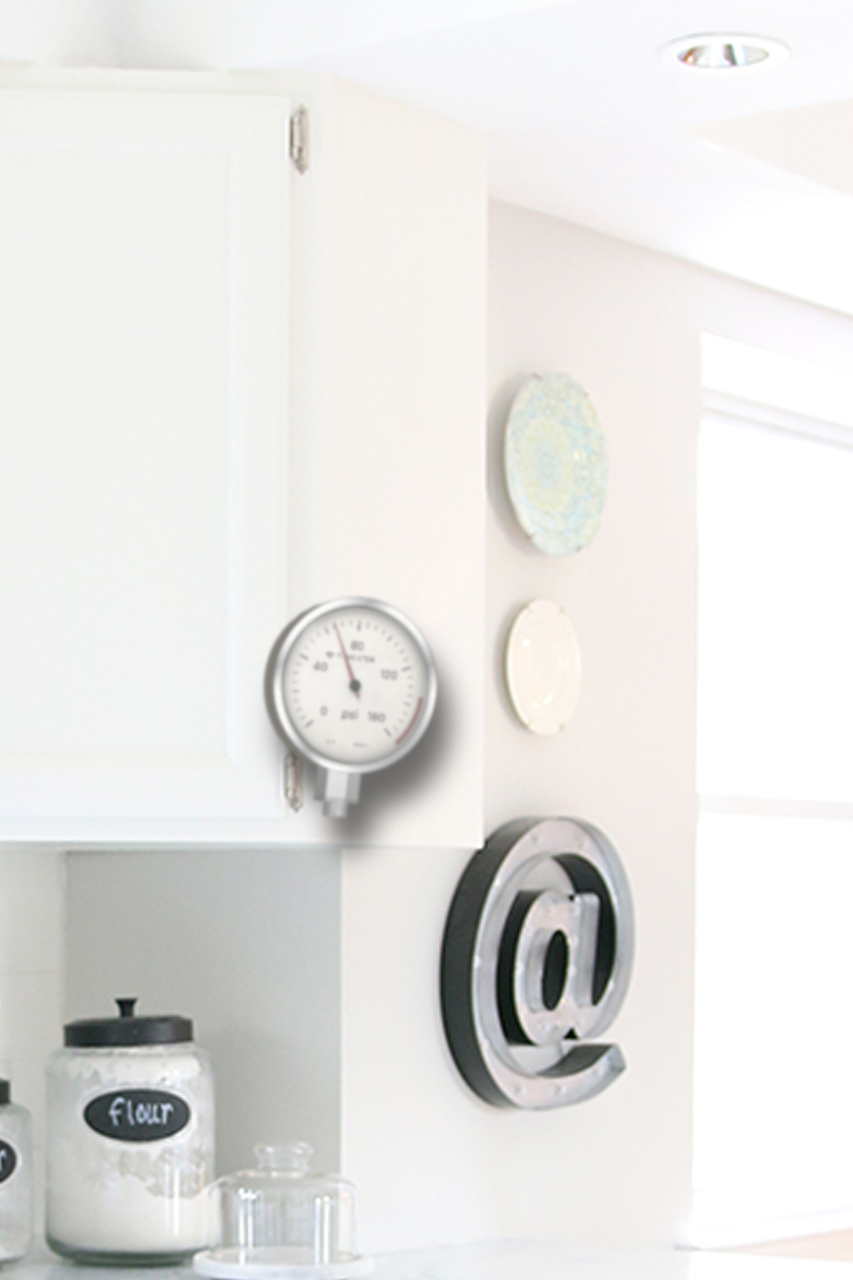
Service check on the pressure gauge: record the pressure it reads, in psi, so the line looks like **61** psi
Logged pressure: **65** psi
